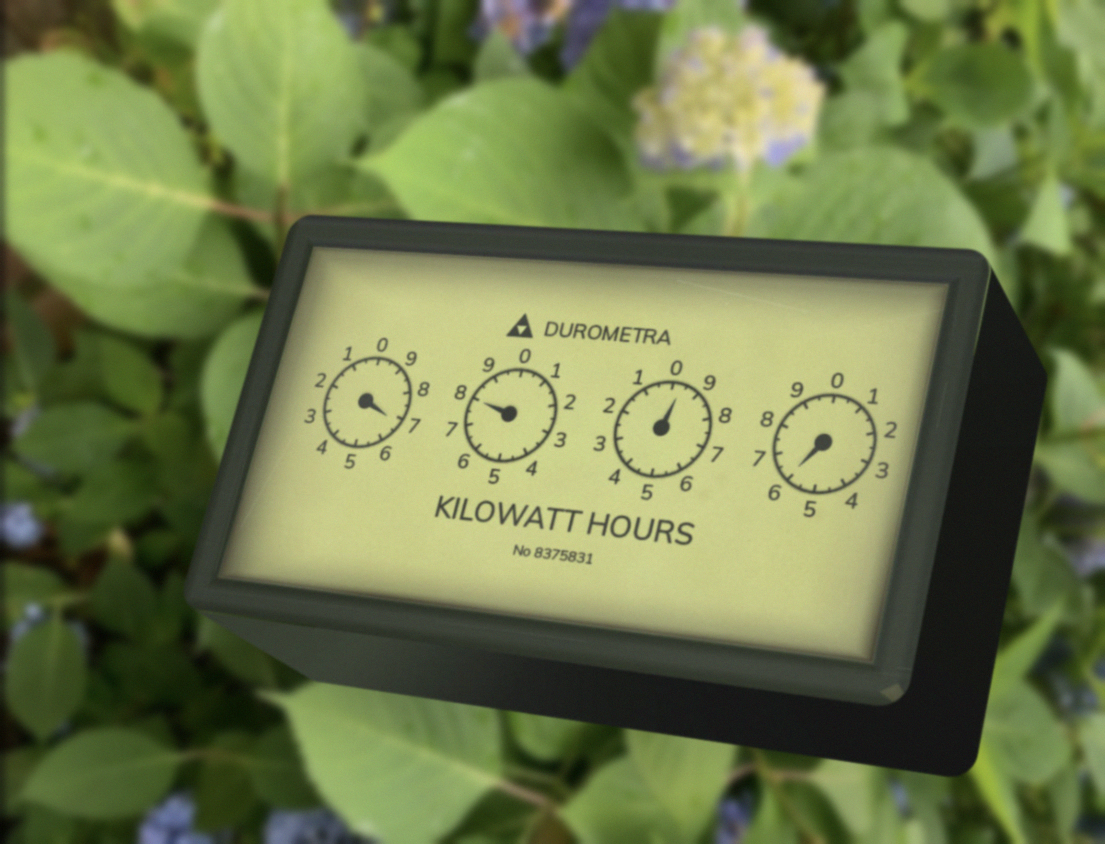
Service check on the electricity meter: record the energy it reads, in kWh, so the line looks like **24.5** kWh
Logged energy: **6796** kWh
